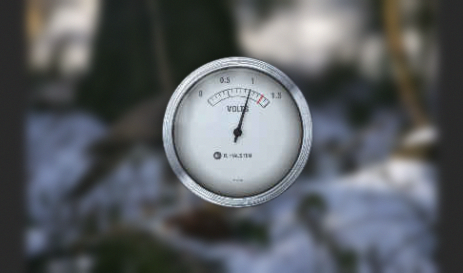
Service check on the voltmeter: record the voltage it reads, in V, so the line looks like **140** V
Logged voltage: **1** V
